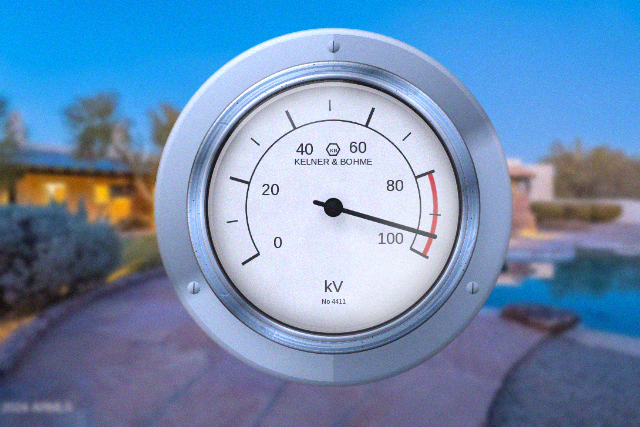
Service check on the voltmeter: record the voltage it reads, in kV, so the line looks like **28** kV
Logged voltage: **95** kV
